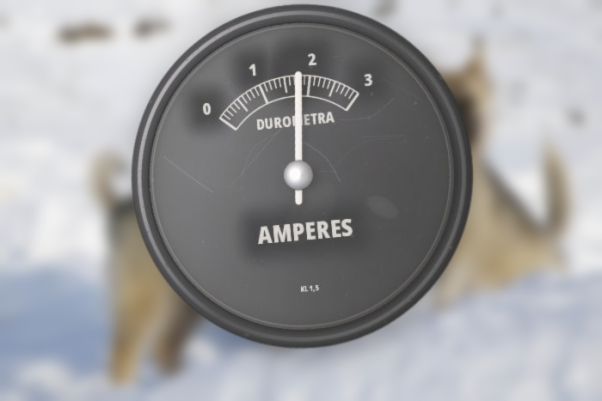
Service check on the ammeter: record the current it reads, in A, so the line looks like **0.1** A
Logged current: **1.8** A
